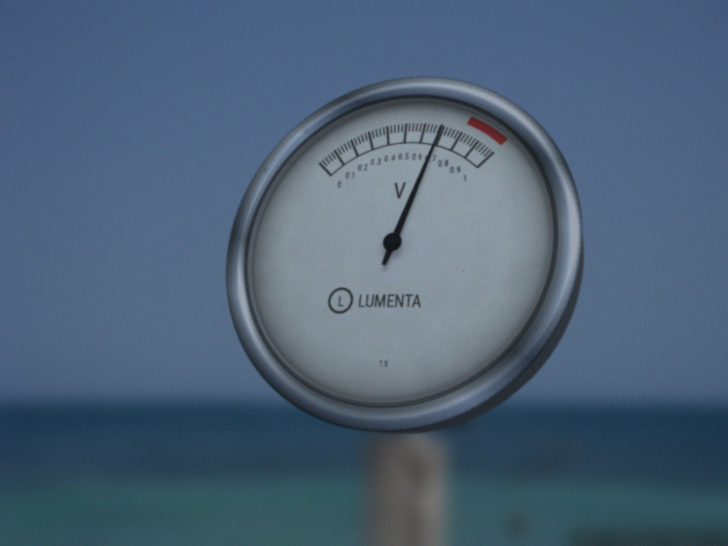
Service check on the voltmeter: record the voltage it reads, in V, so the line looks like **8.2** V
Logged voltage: **0.7** V
